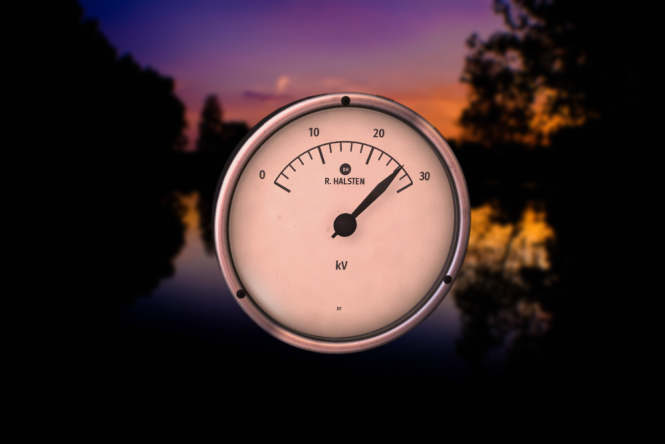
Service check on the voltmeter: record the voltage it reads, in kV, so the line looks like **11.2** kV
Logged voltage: **26** kV
